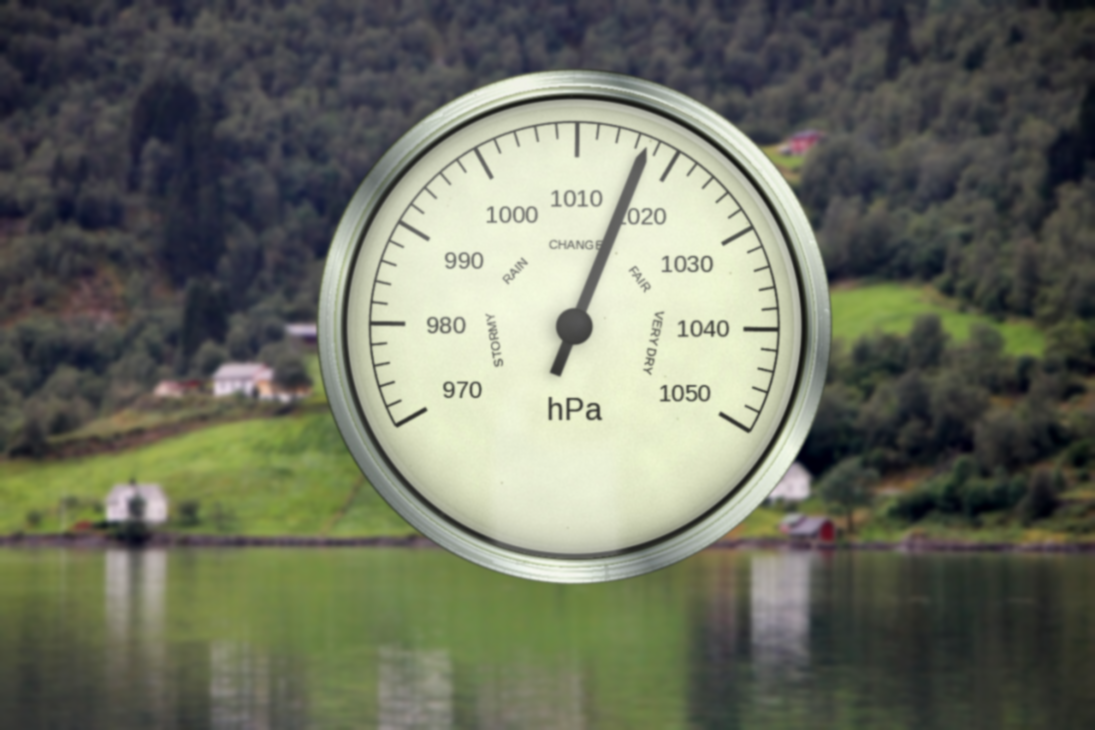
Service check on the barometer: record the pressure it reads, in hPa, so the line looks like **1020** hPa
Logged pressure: **1017** hPa
